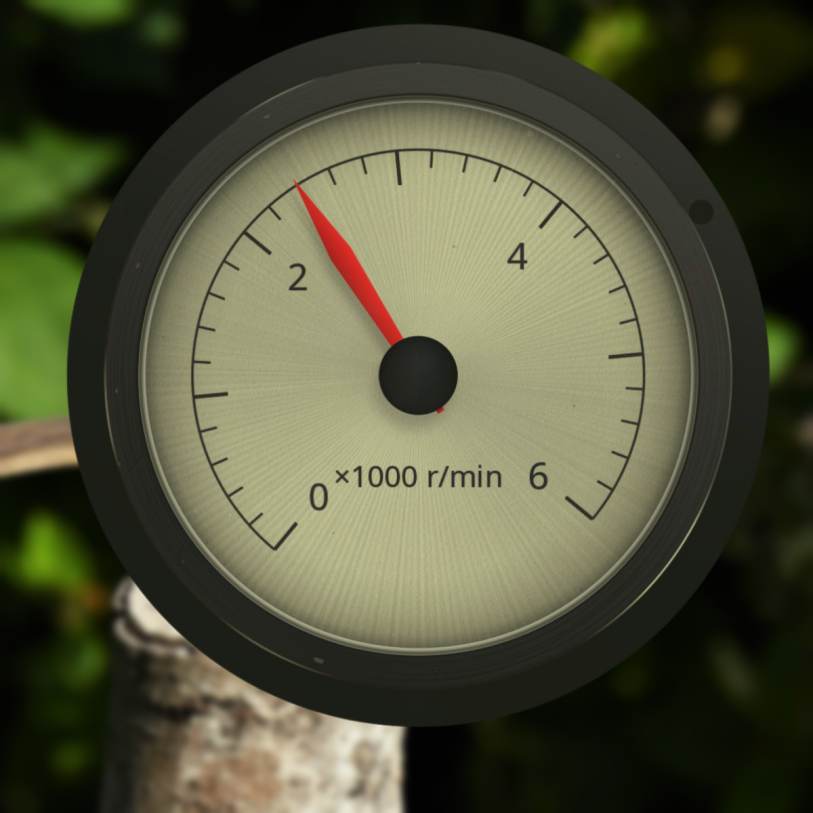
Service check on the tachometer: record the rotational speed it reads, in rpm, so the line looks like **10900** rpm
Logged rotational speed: **2400** rpm
